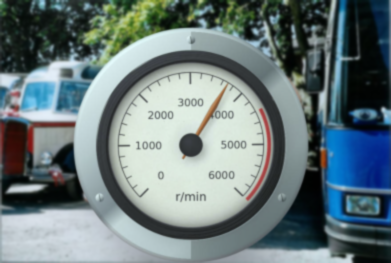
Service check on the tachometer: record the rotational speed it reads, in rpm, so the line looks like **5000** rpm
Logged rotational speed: **3700** rpm
